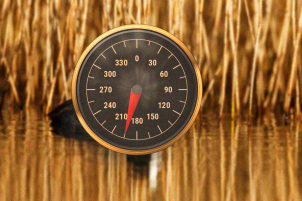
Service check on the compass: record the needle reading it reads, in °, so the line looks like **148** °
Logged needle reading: **195** °
